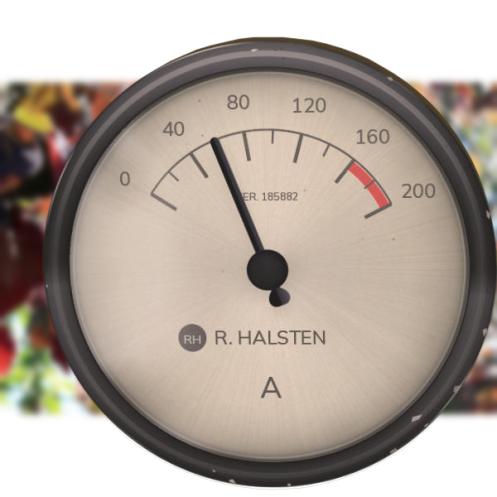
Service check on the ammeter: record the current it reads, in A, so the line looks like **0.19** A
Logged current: **60** A
